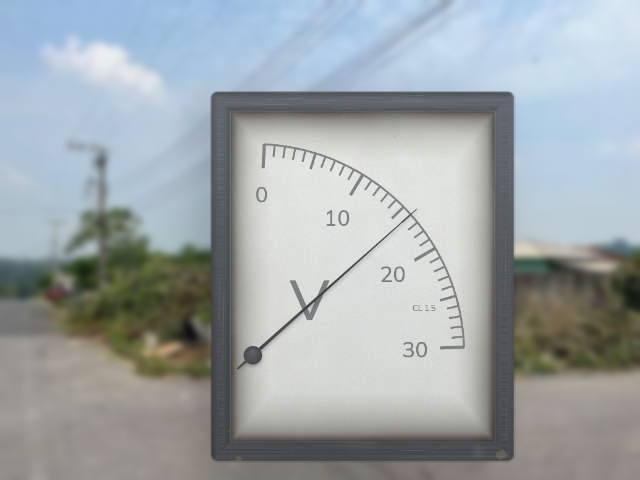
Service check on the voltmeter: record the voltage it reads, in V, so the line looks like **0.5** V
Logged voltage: **16** V
